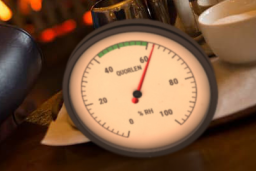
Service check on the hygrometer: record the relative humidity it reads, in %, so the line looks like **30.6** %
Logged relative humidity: **62** %
